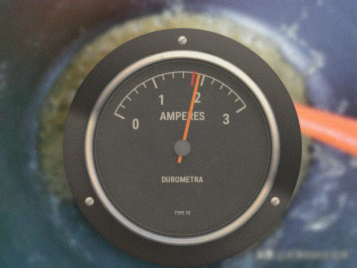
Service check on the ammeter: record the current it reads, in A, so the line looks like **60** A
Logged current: **1.9** A
